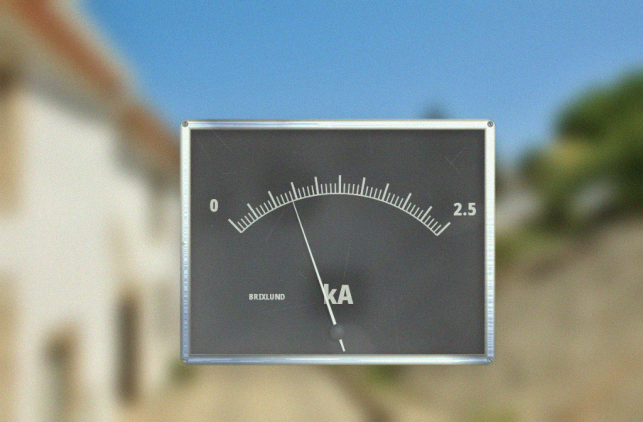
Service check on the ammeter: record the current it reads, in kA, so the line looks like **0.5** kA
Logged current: **0.7** kA
